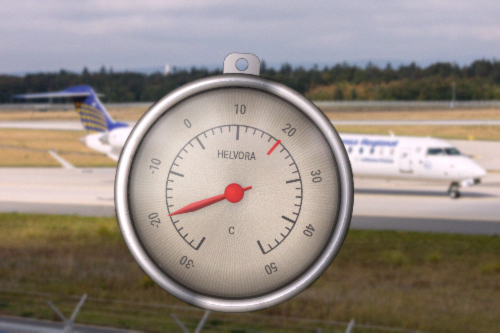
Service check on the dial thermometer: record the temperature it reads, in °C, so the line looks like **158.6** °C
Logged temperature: **-20** °C
